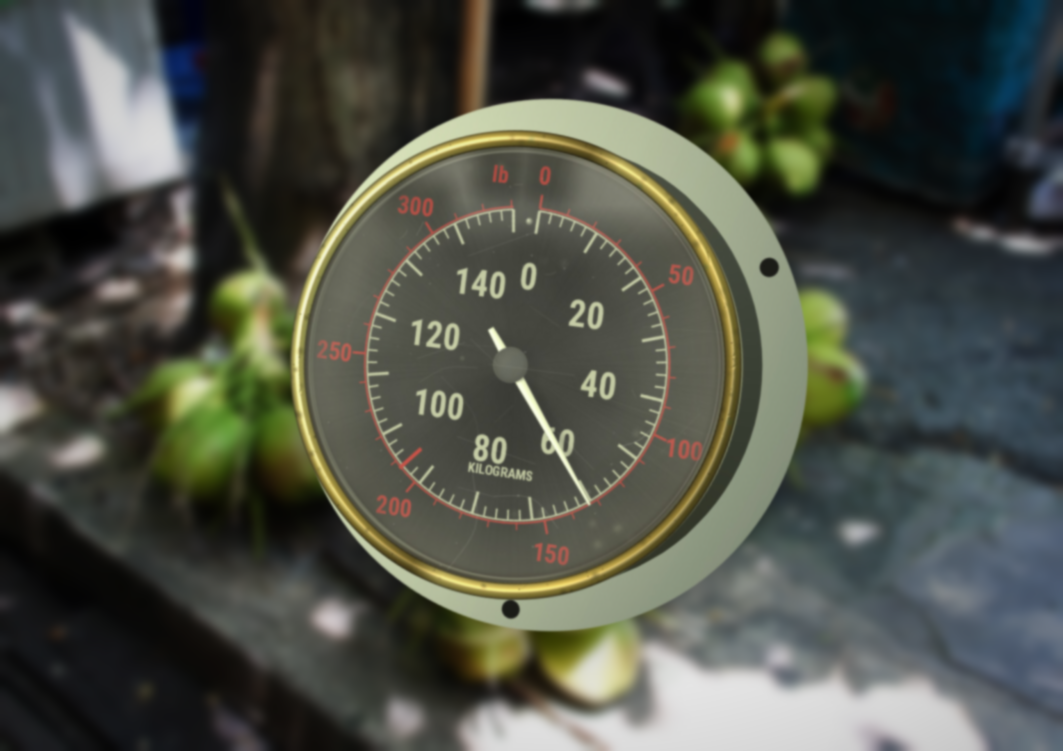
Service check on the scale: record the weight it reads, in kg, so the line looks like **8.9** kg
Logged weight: **60** kg
